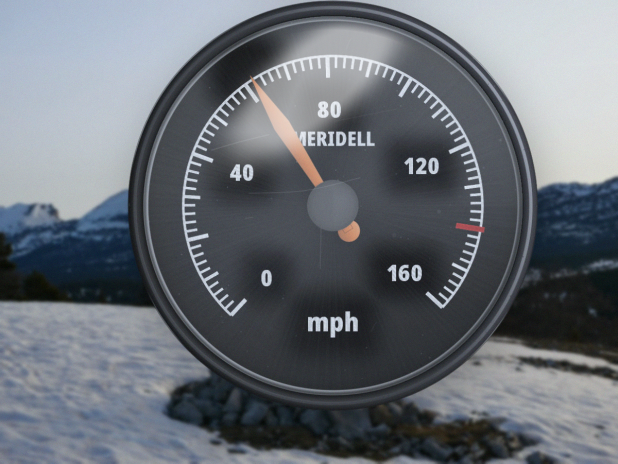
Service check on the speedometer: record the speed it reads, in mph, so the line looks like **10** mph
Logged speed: **62** mph
